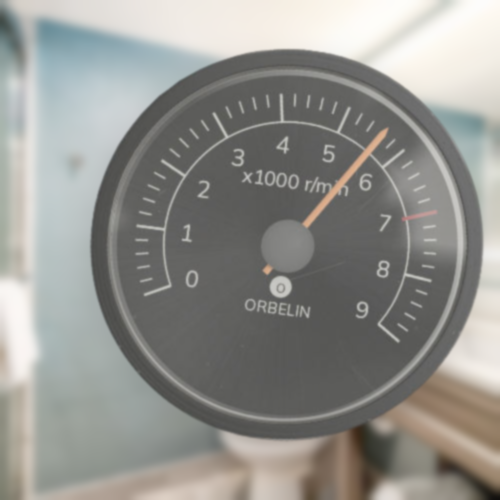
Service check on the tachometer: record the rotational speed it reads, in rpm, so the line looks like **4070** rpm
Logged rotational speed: **5600** rpm
